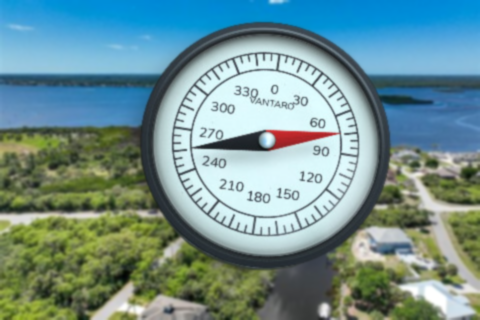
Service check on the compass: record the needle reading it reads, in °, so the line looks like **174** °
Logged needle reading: **75** °
